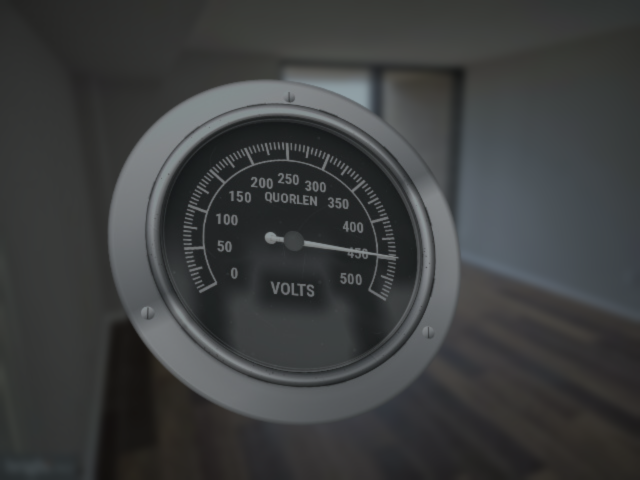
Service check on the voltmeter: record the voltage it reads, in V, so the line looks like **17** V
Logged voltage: **450** V
